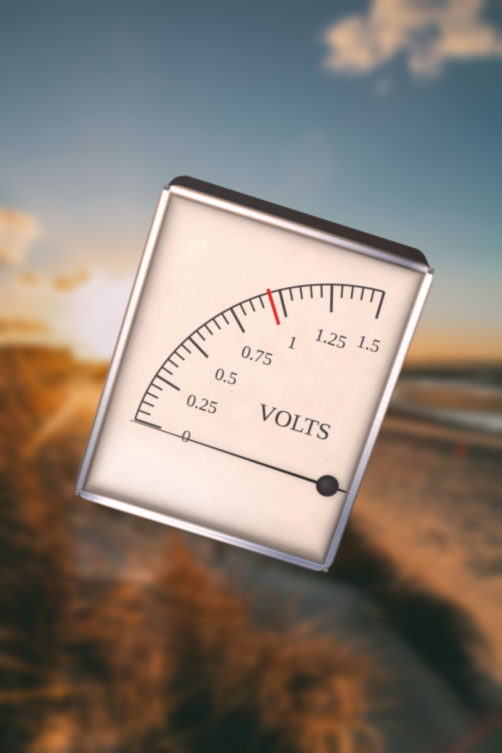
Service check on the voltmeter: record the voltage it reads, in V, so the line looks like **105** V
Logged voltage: **0** V
